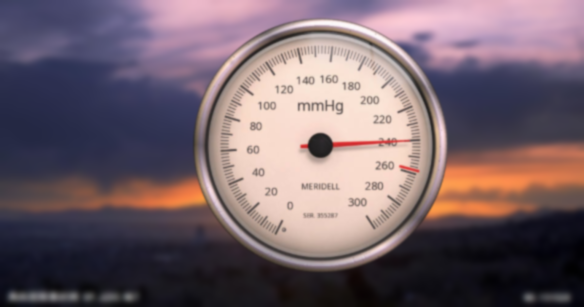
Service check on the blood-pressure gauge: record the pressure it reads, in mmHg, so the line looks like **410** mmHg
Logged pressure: **240** mmHg
